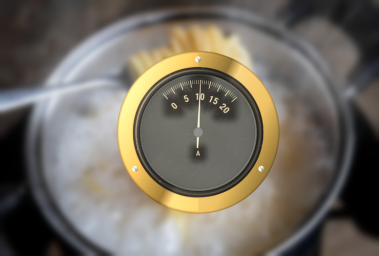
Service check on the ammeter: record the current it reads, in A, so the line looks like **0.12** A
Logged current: **10** A
